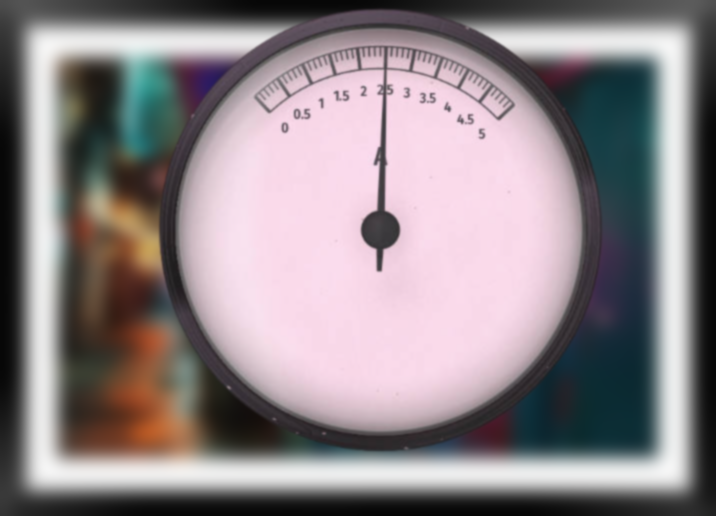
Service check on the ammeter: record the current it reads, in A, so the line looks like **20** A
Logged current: **2.5** A
